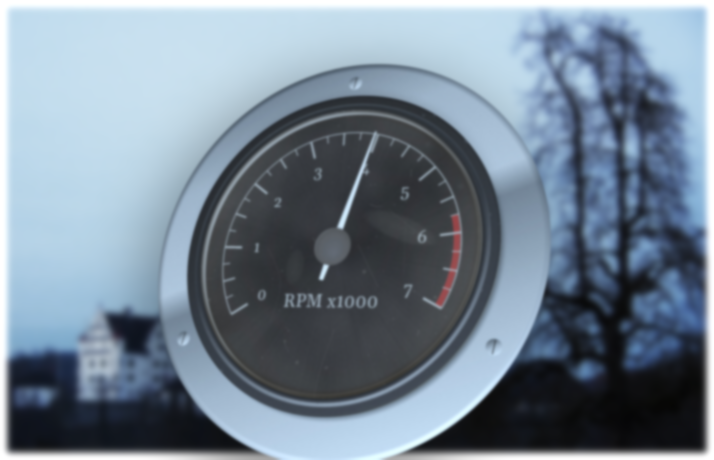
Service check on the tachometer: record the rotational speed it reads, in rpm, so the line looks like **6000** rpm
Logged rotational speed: **4000** rpm
